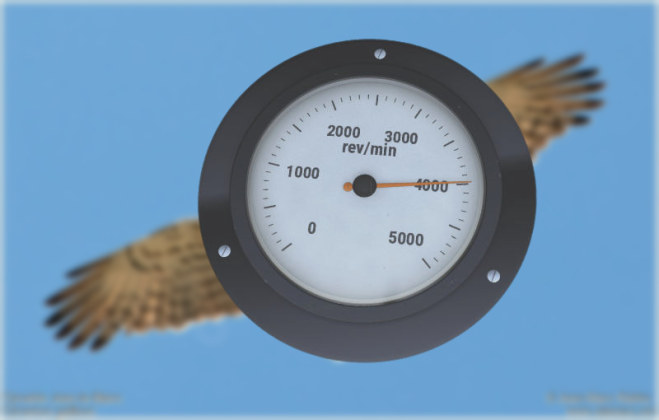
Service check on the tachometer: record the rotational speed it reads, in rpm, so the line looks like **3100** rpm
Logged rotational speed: **4000** rpm
